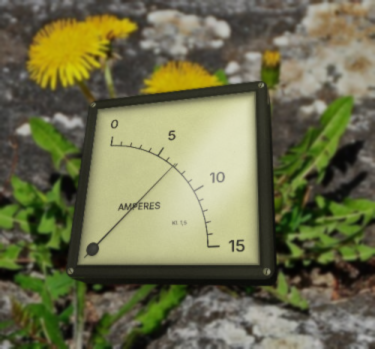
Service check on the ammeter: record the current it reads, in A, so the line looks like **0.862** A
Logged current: **7** A
